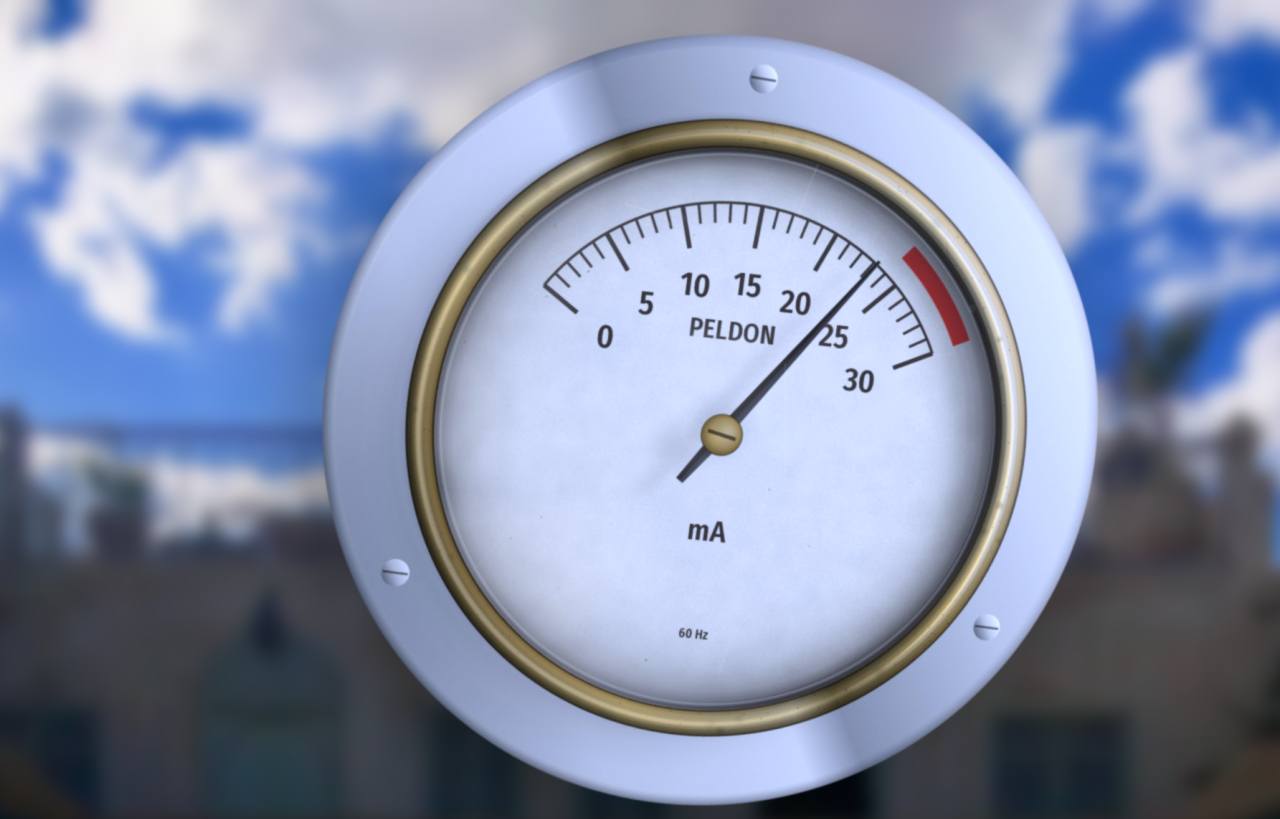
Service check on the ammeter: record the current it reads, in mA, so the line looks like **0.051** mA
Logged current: **23** mA
